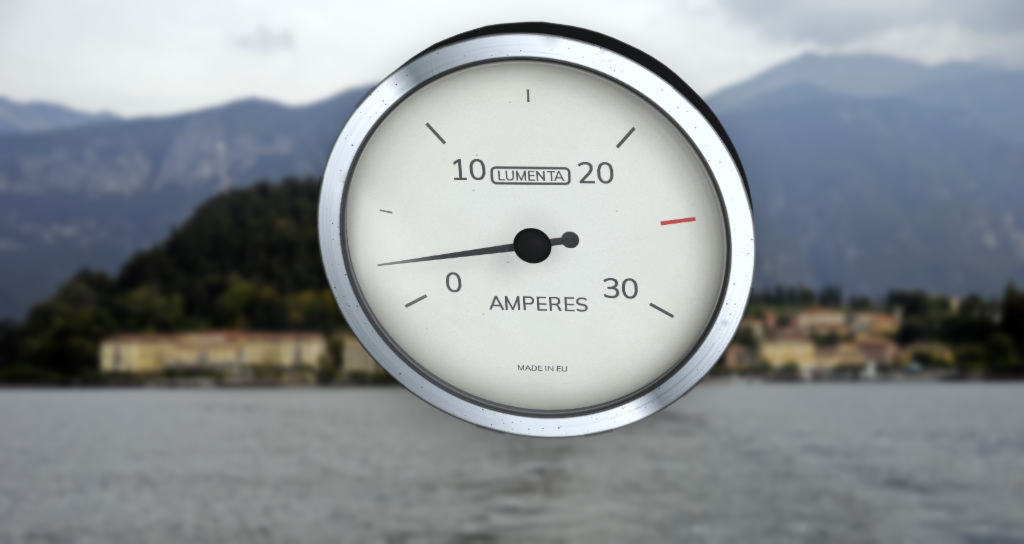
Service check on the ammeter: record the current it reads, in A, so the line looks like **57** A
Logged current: **2.5** A
